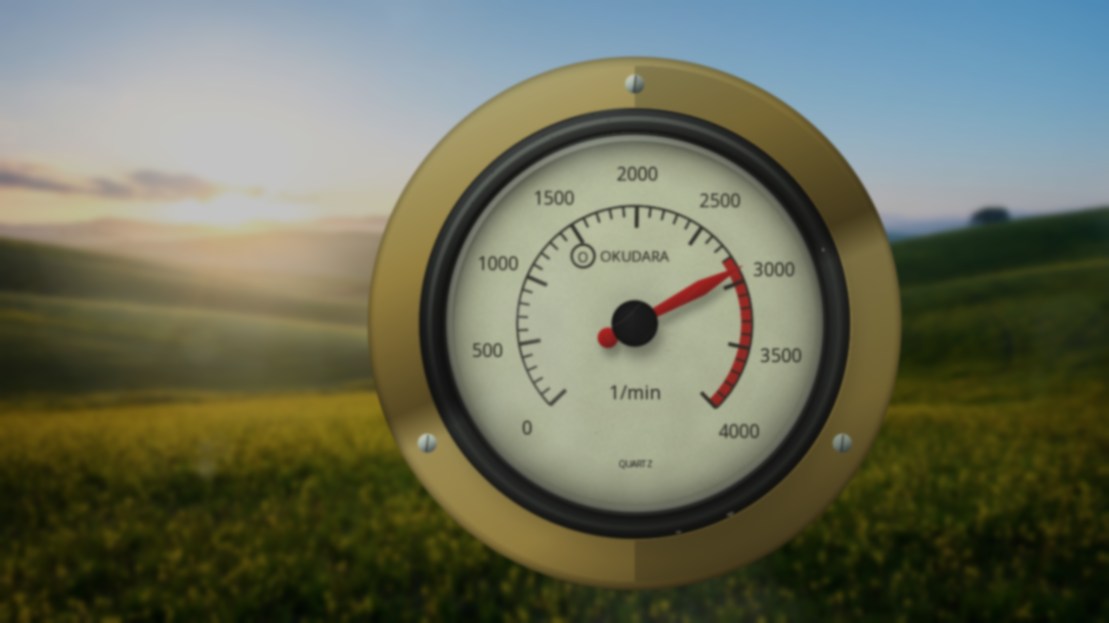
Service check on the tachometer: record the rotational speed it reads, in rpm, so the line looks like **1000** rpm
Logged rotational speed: **2900** rpm
